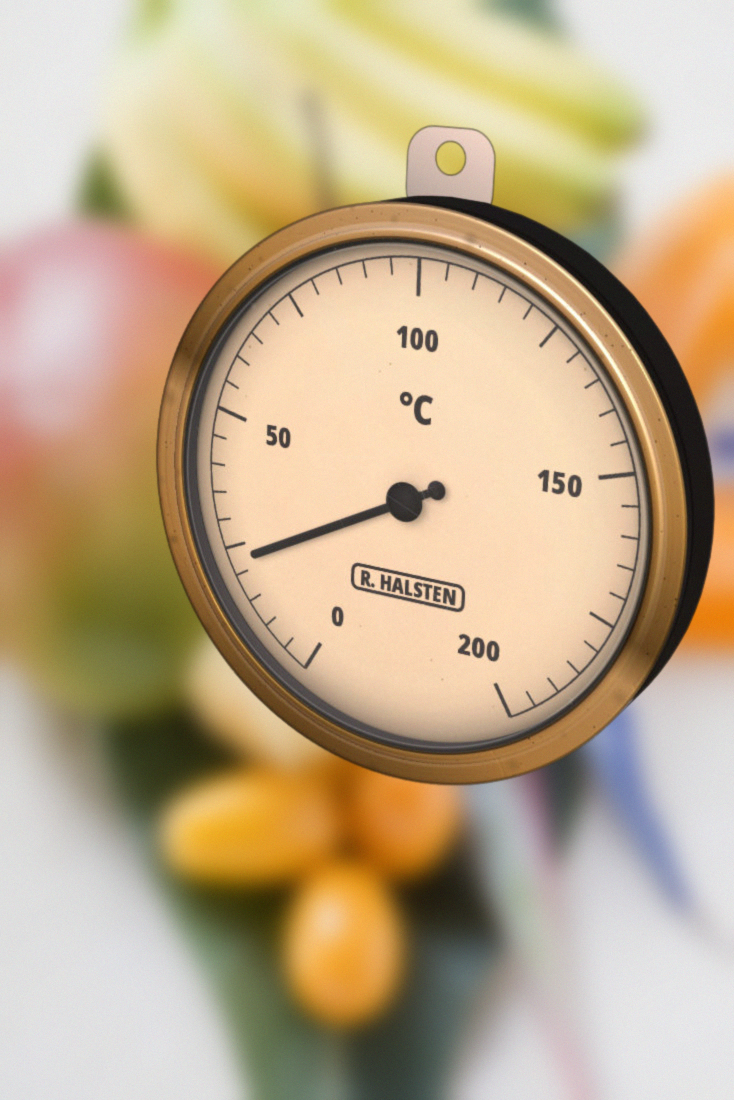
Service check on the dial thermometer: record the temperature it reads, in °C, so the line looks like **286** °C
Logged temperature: **22.5** °C
